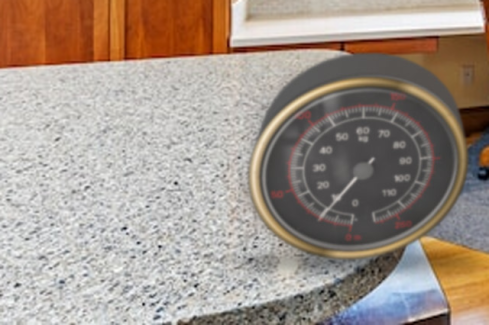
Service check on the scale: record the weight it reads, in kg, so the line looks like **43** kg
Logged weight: **10** kg
